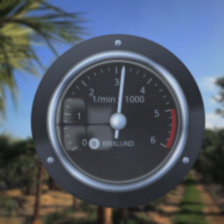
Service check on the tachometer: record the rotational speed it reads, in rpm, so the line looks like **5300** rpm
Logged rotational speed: **3200** rpm
